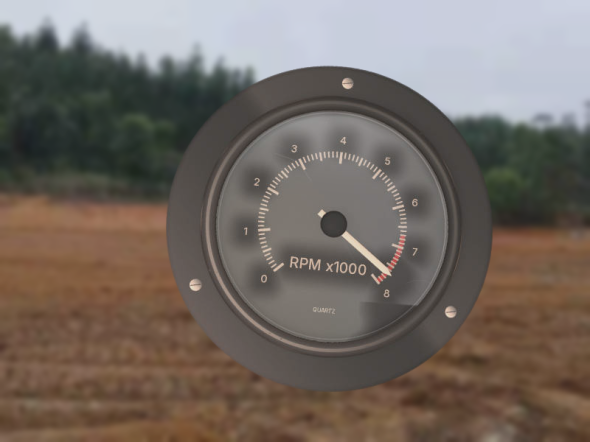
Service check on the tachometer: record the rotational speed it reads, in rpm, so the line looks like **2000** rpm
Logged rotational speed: **7700** rpm
